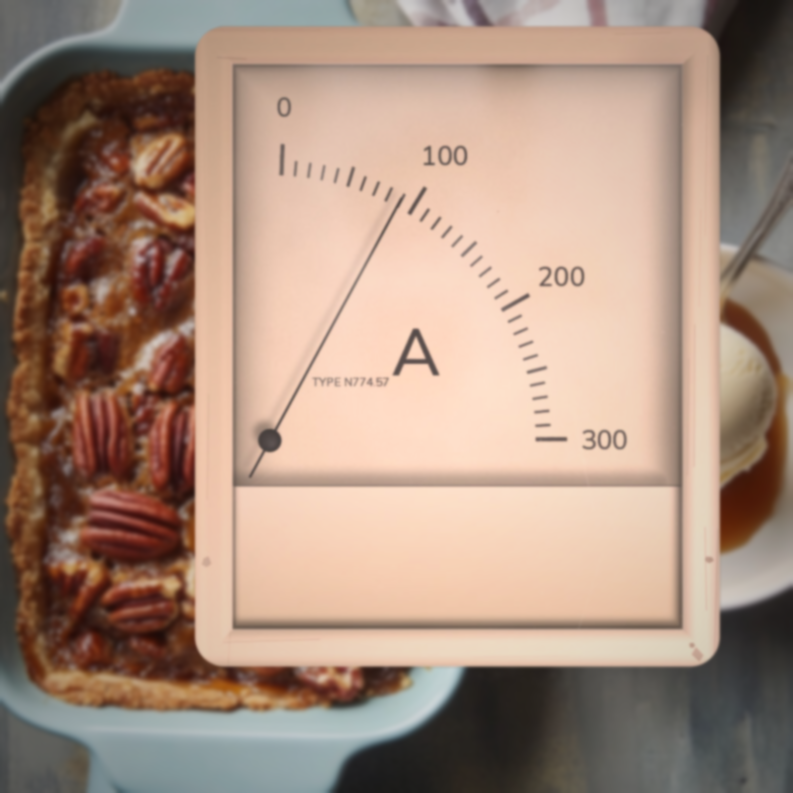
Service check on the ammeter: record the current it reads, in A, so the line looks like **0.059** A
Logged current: **90** A
